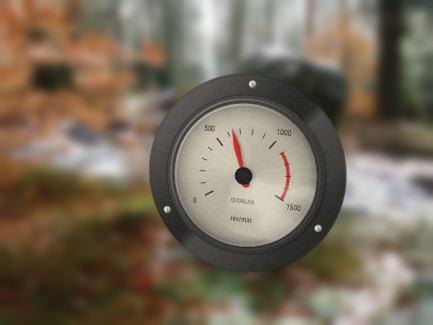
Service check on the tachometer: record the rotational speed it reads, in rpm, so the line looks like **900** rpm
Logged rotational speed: **650** rpm
